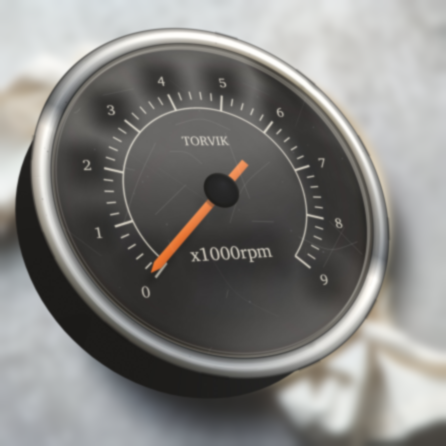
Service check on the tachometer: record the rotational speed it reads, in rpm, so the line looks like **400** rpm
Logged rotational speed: **100** rpm
